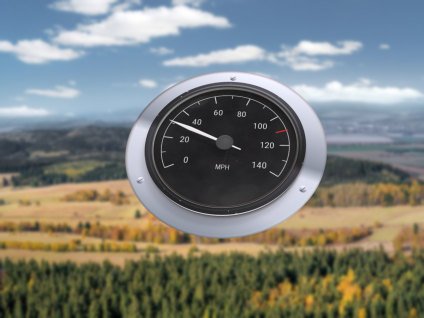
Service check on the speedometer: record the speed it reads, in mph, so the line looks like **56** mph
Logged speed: **30** mph
